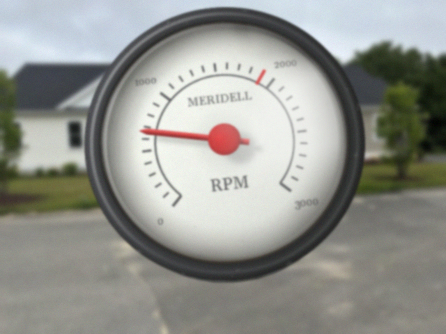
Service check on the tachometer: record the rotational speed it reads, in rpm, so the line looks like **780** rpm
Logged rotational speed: **650** rpm
